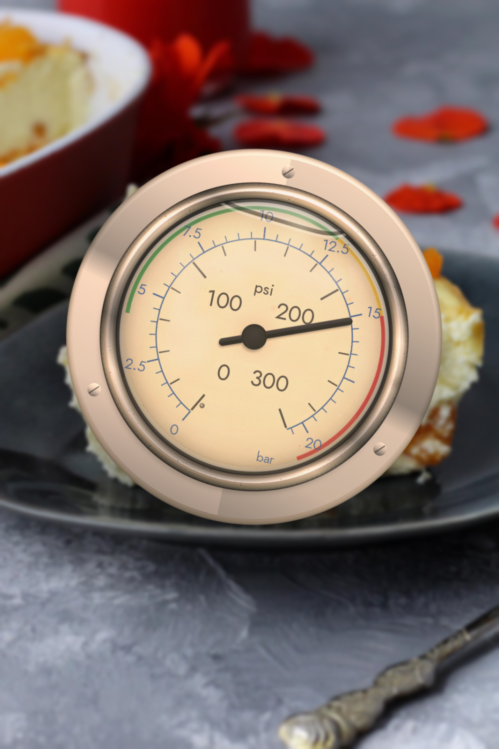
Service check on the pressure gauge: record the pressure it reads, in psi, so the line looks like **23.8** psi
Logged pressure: **220** psi
